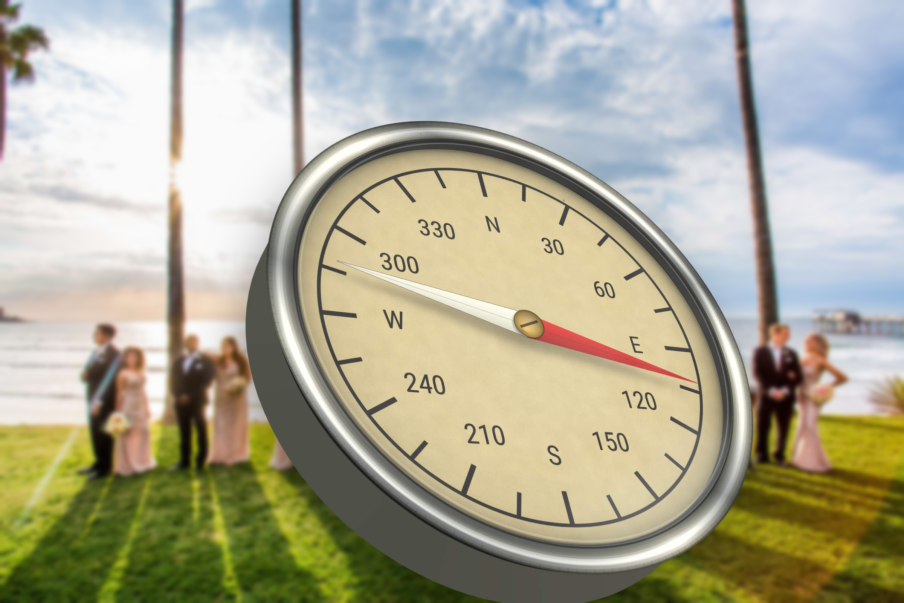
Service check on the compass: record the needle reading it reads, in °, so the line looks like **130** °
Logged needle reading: **105** °
